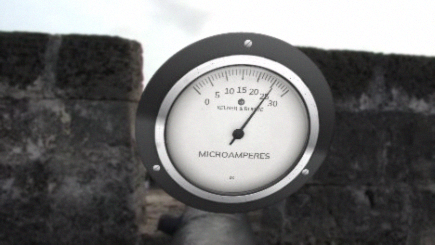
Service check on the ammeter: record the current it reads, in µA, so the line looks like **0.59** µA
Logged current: **25** µA
